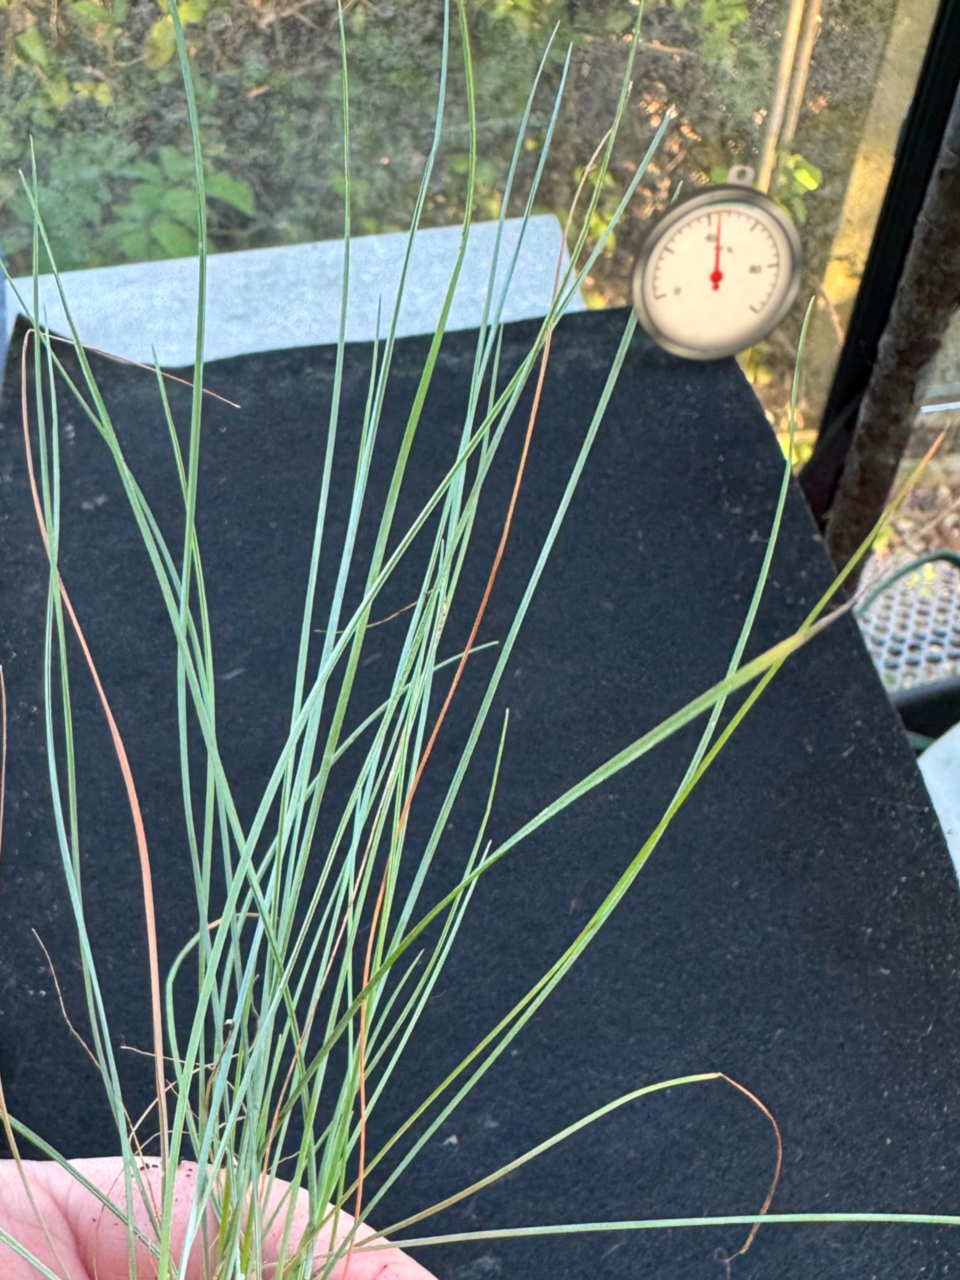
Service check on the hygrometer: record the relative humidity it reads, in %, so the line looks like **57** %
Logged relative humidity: **44** %
